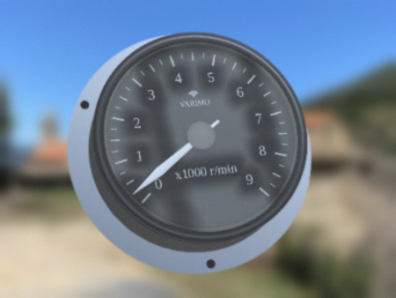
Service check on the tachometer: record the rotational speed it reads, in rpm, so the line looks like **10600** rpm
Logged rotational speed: **250** rpm
